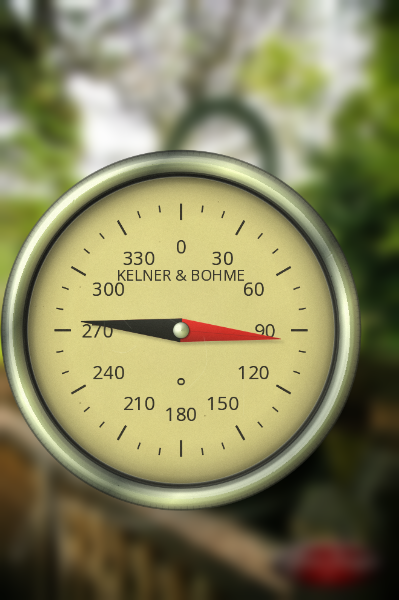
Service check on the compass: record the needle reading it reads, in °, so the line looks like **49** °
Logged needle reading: **95** °
